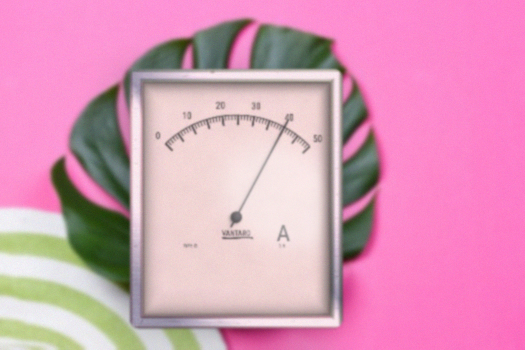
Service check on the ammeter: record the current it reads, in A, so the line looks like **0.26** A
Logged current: **40** A
